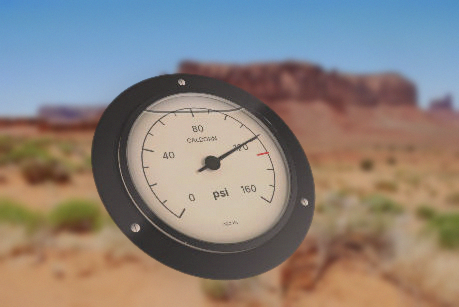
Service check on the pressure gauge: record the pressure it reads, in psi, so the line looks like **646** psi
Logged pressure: **120** psi
